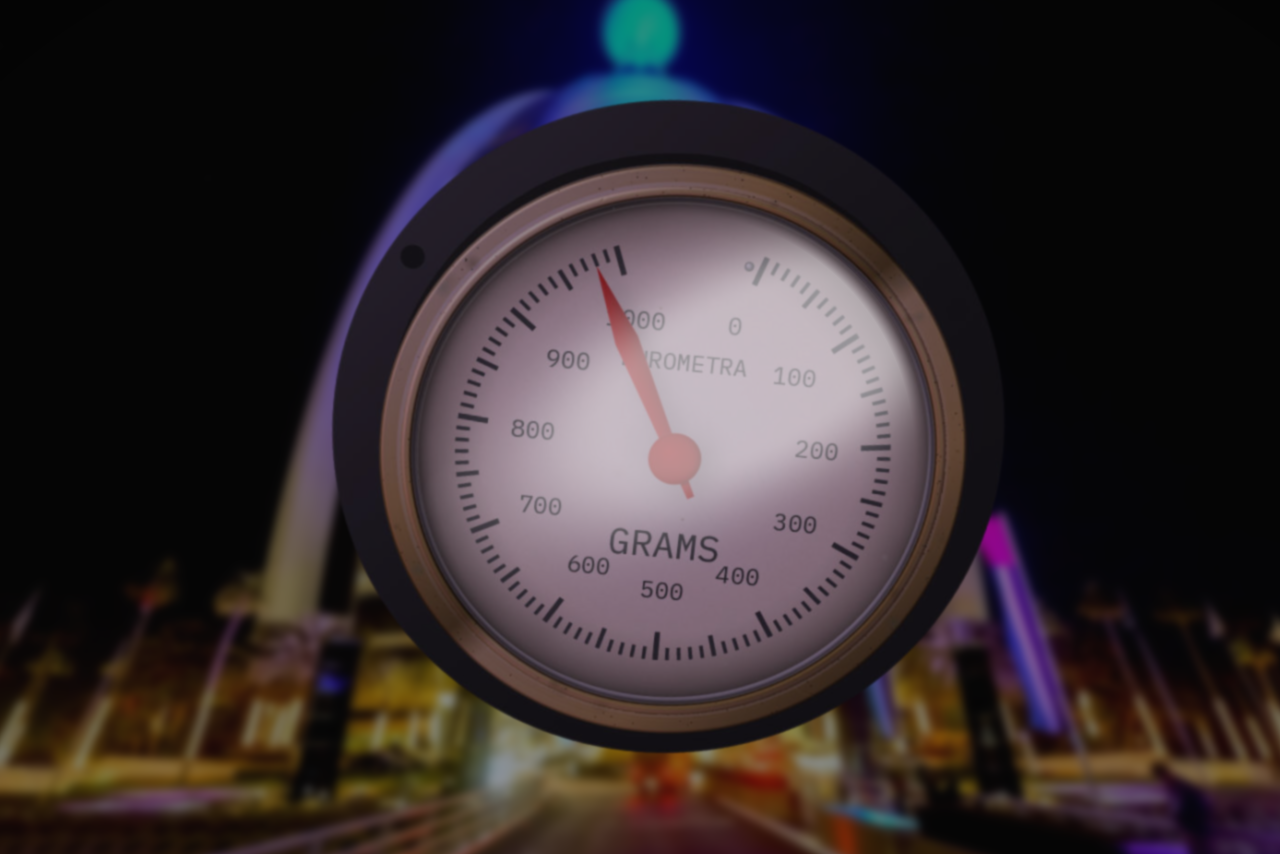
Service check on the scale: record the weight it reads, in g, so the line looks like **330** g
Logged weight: **980** g
